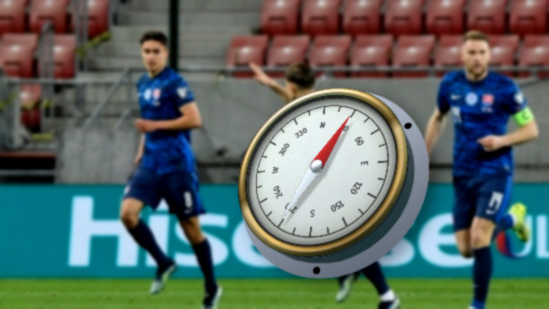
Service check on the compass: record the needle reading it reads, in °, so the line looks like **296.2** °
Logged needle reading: **30** °
